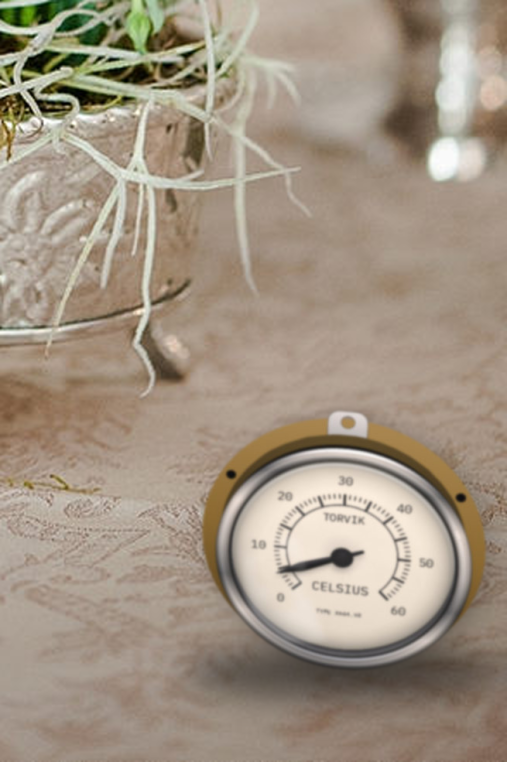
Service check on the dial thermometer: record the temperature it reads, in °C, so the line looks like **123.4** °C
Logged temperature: **5** °C
